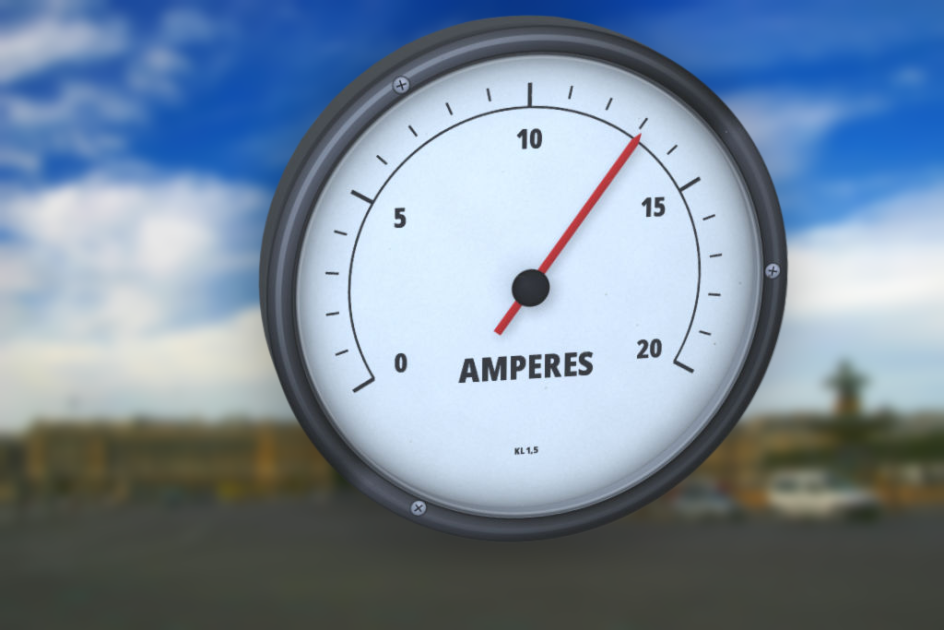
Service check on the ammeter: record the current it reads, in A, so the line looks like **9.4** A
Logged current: **13** A
